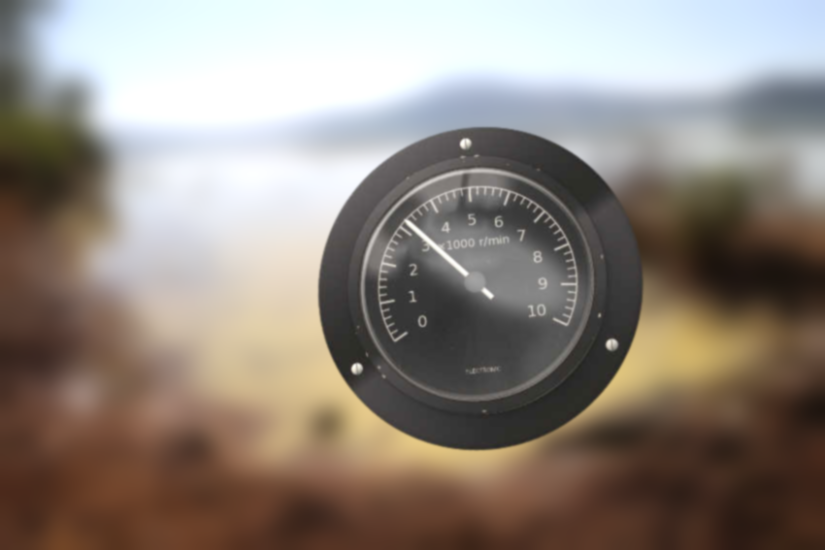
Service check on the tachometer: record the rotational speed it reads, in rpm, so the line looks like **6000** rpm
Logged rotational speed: **3200** rpm
